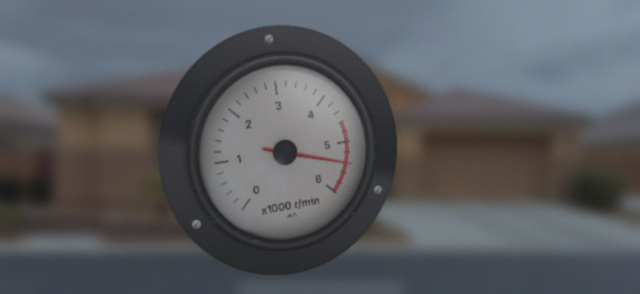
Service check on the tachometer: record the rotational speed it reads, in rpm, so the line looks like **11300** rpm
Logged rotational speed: **5400** rpm
